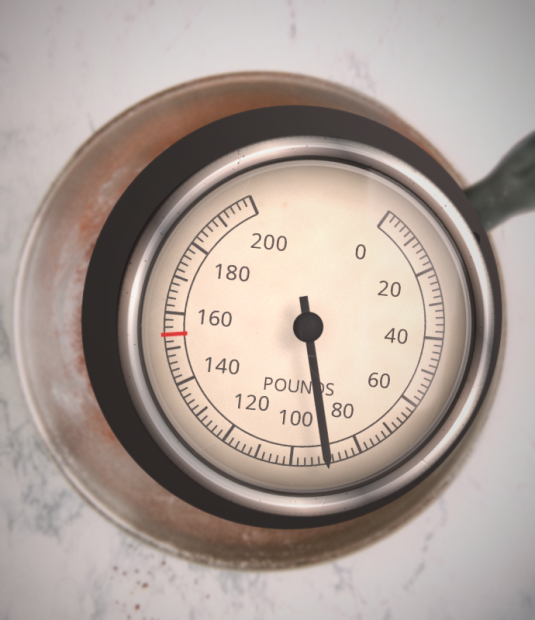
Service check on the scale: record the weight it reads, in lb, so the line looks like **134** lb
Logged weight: **90** lb
